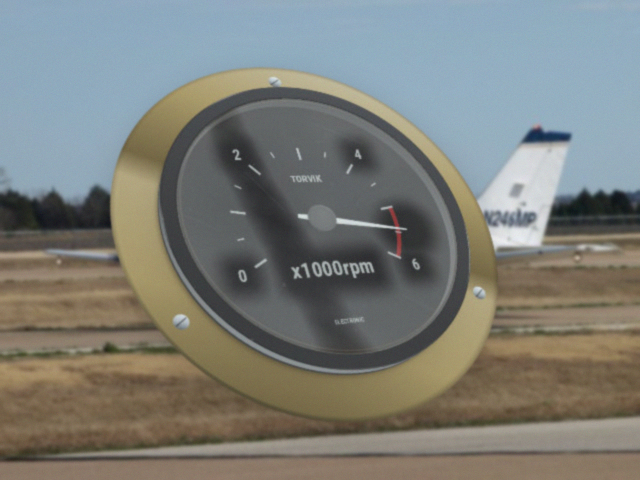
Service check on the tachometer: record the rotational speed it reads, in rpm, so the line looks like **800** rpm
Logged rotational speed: **5500** rpm
